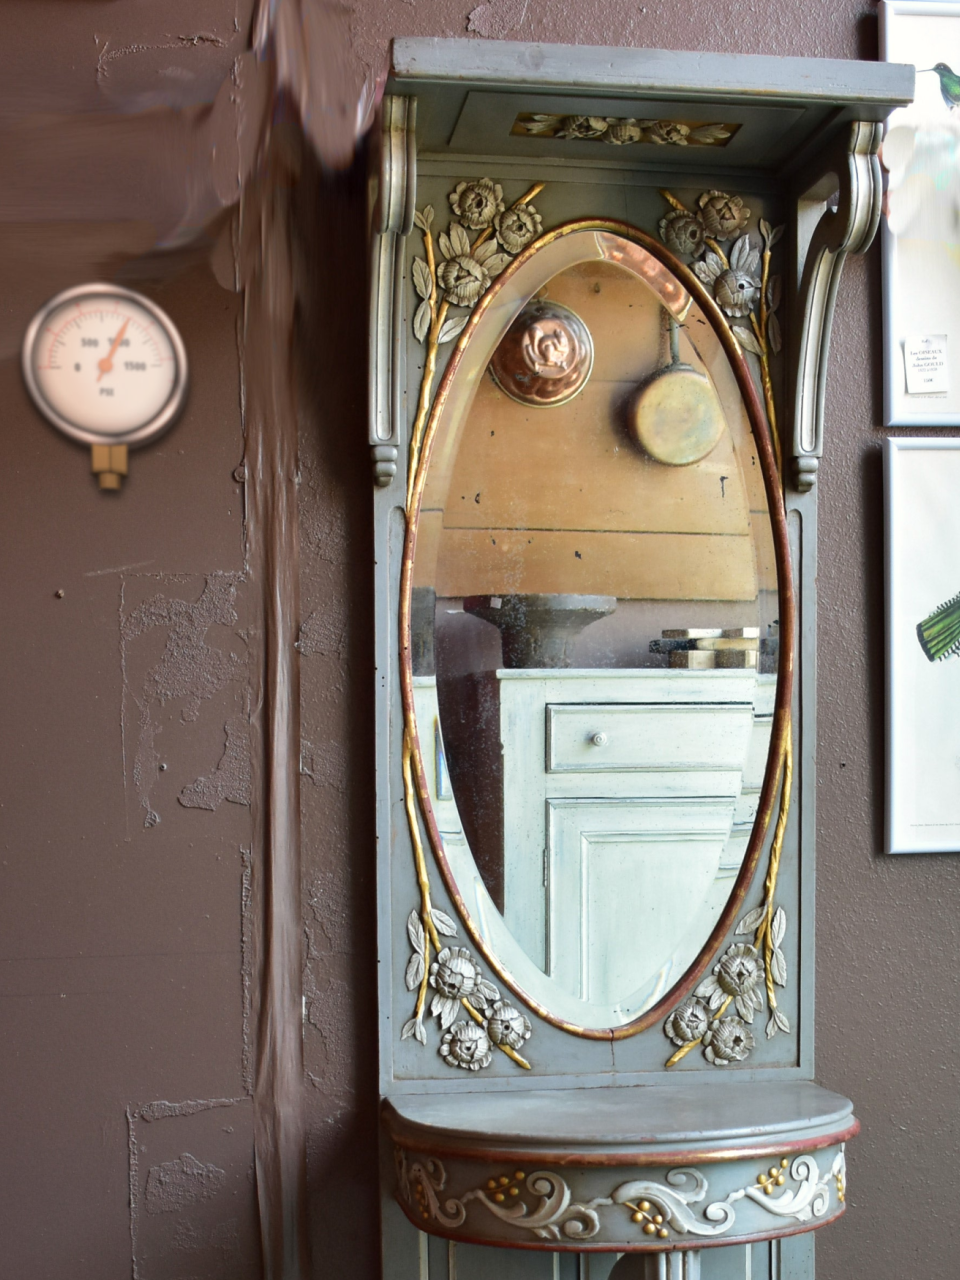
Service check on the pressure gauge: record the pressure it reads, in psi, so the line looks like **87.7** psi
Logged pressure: **1000** psi
